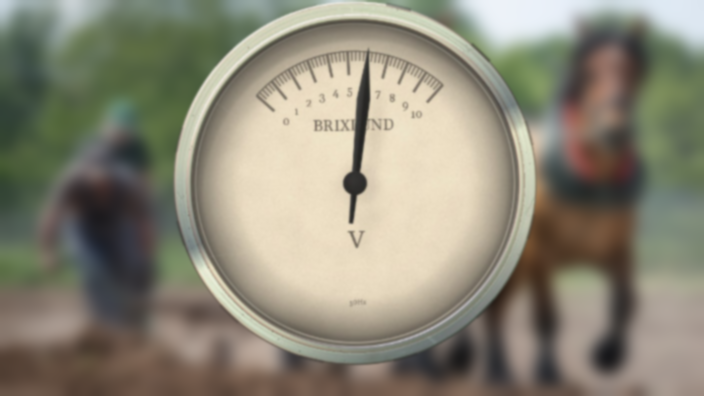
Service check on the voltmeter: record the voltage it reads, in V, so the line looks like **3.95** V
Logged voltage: **6** V
